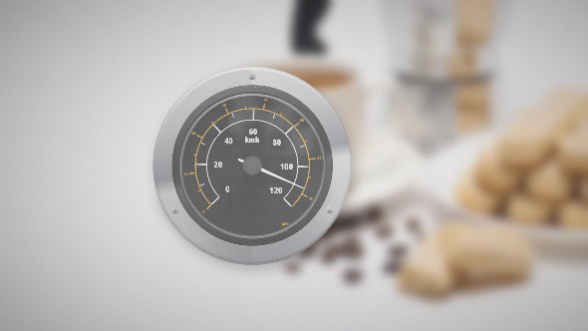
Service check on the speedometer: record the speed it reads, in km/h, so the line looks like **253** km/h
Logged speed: **110** km/h
